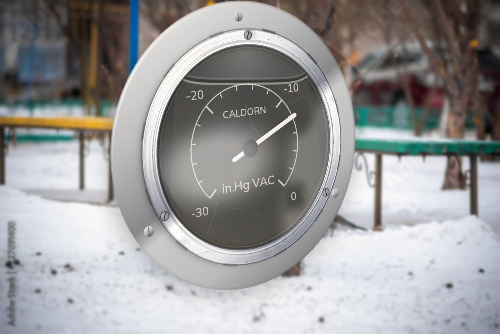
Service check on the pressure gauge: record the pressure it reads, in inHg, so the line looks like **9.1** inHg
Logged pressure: **-8** inHg
